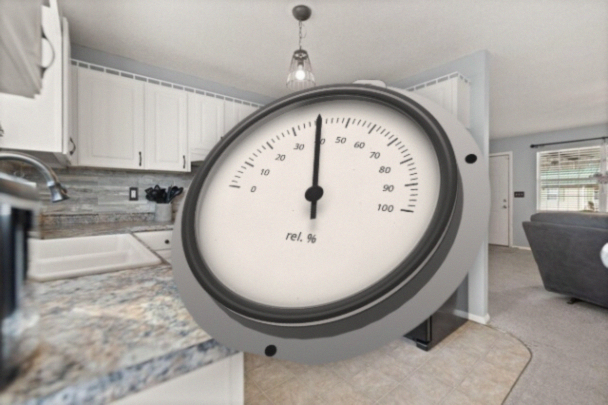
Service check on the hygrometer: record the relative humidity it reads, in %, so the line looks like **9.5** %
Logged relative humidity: **40** %
